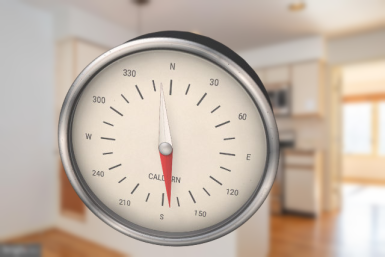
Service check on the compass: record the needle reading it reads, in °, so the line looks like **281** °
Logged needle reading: **172.5** °
